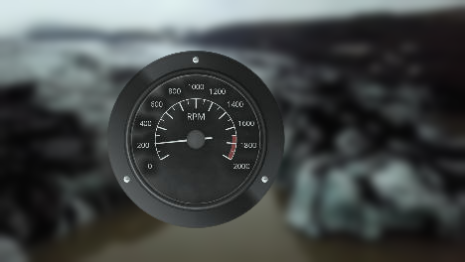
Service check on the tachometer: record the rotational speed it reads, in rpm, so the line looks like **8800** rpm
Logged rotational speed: **200** rpm
